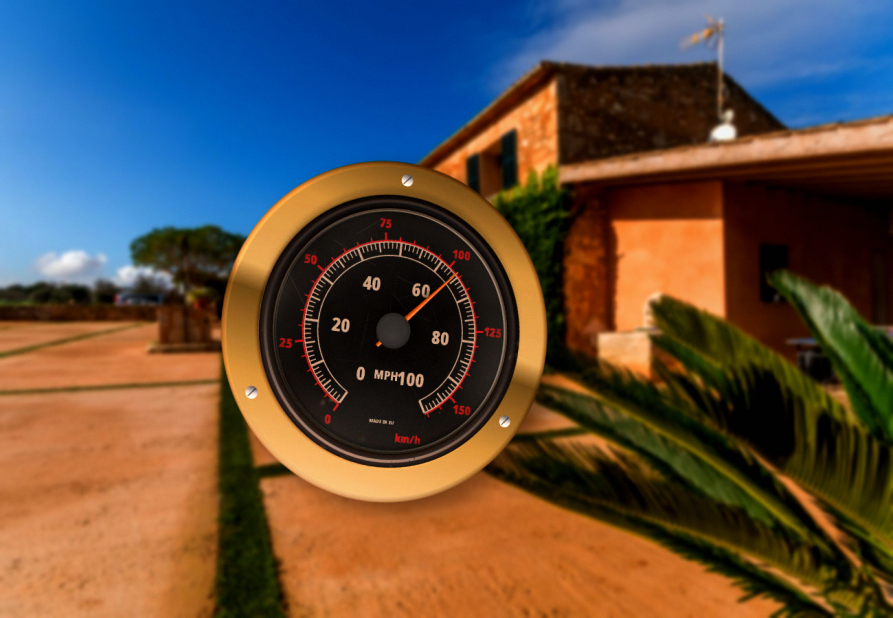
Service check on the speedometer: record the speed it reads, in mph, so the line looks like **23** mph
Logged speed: **64** mph
